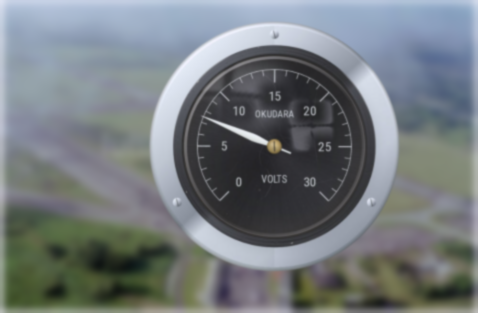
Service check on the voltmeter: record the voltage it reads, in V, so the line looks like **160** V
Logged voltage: **7.5** V
